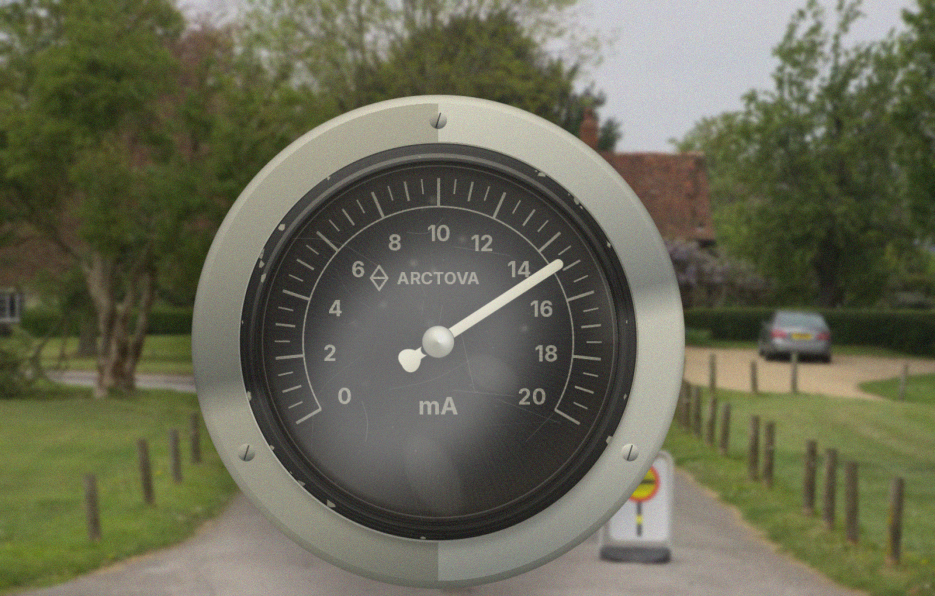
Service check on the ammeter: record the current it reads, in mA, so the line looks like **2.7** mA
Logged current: **14.75** mA
